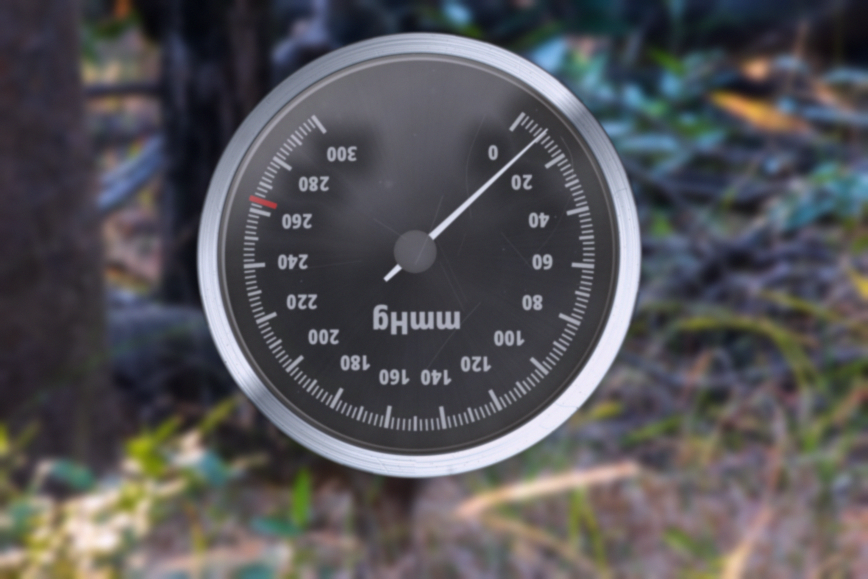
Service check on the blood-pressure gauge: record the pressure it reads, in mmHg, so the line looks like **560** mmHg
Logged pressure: **10** mmHg
